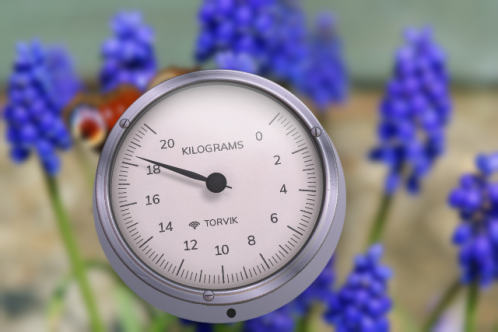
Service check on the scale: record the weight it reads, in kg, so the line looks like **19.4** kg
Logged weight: **18.4** kg
